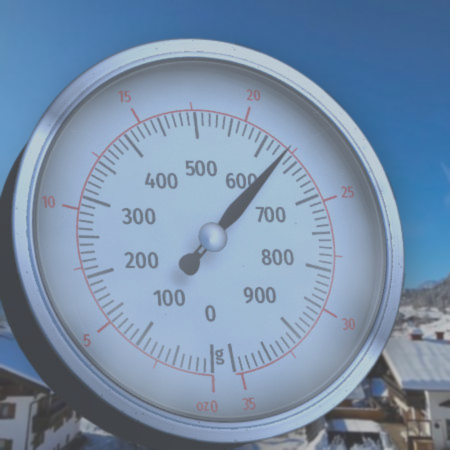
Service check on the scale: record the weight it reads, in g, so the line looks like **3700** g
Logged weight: **630** g
